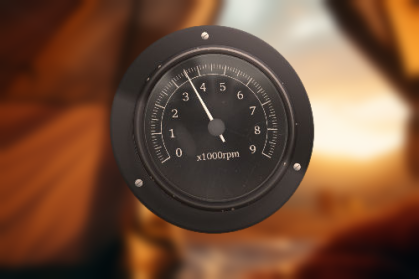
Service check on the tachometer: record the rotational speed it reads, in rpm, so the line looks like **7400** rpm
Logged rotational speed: **3500** rpm
